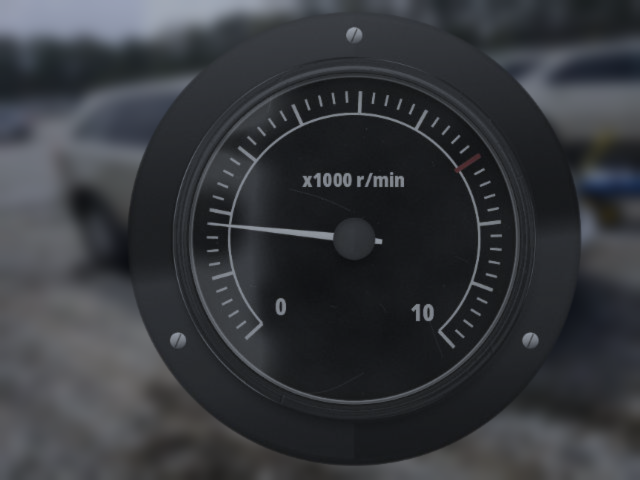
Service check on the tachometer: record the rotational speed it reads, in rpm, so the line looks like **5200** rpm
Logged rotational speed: **1800** rpm
